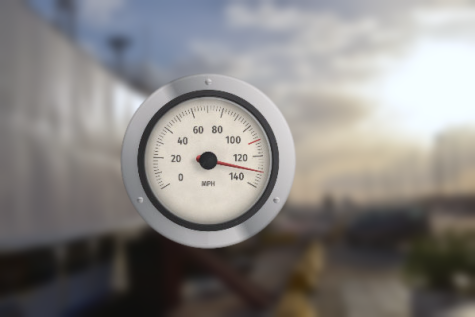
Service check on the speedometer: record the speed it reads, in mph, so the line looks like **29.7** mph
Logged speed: **130** mph
